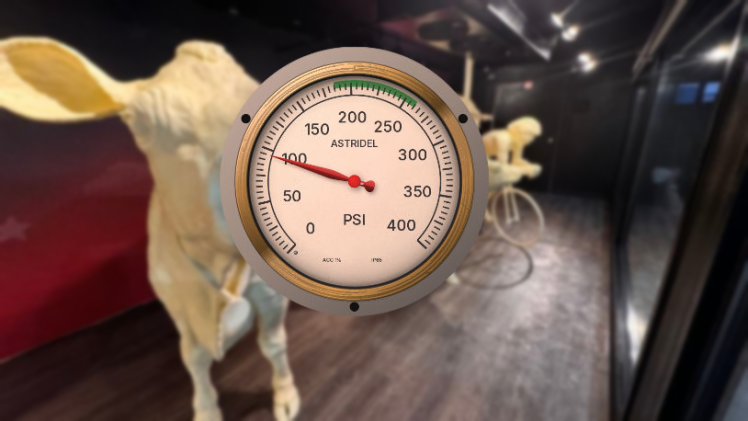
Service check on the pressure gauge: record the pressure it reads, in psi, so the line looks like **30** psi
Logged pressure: **95** psi
